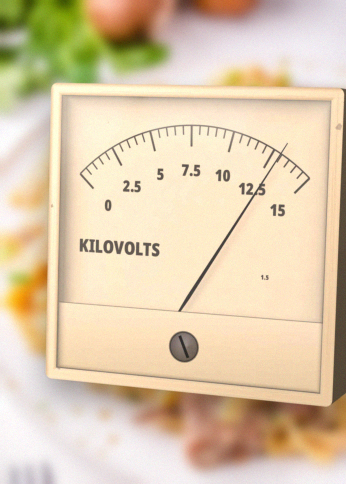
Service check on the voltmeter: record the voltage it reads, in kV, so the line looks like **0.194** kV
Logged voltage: **13** kV
